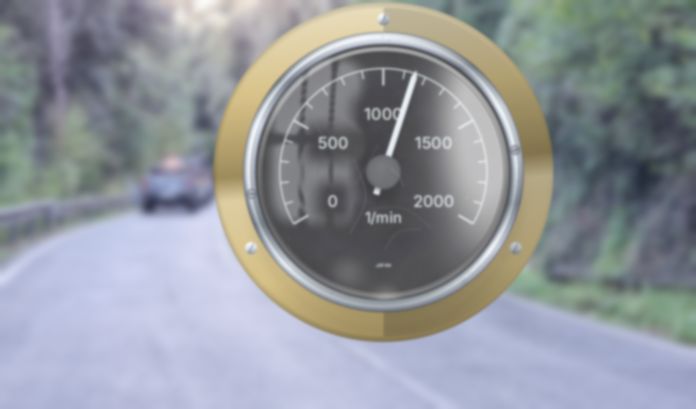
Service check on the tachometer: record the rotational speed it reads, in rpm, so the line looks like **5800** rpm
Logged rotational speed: **1150** rpm
